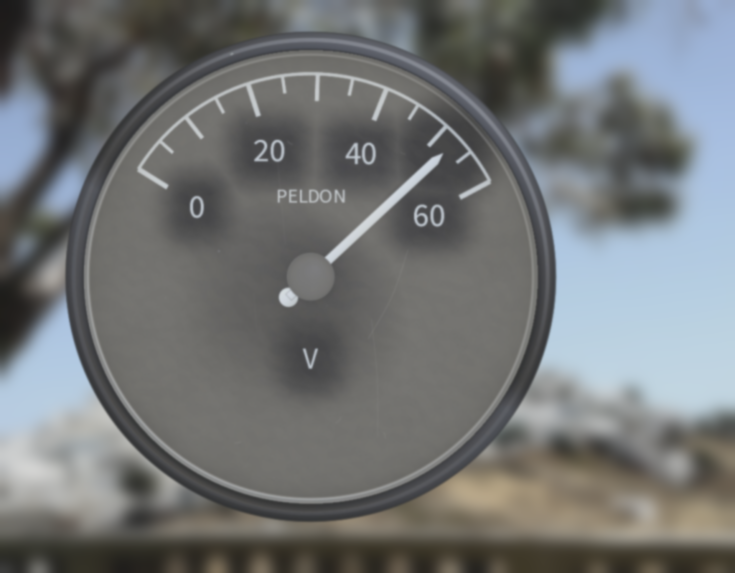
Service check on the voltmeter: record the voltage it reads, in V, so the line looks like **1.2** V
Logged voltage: **52.5** V
